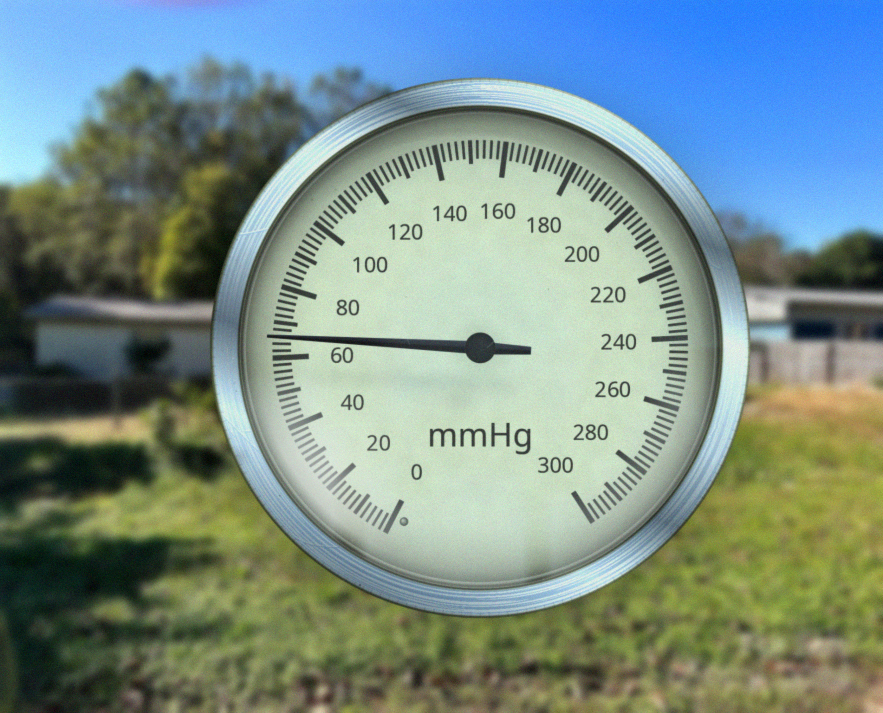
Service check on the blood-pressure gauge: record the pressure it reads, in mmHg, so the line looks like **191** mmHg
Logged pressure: **66** mmHg
